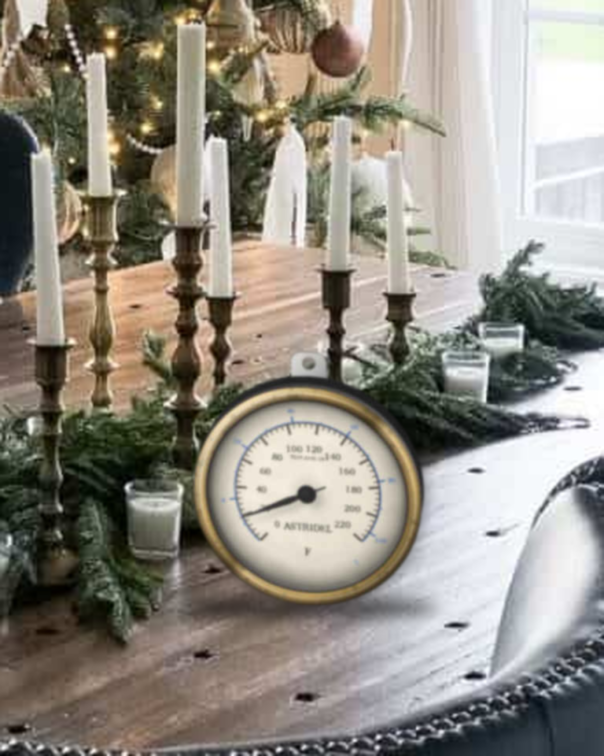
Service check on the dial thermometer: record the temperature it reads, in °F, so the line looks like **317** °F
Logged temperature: **20** °F
